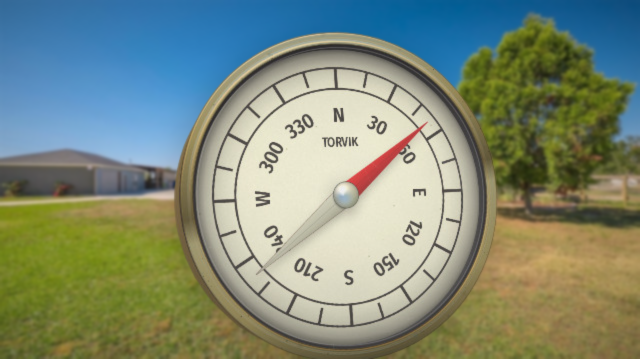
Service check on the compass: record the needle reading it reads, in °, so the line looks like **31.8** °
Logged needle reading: **52.5** °
